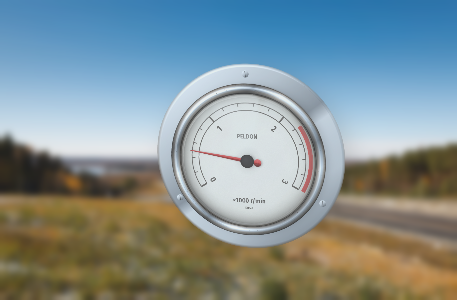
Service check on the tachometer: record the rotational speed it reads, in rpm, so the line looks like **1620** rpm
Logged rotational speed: **500** rpm
